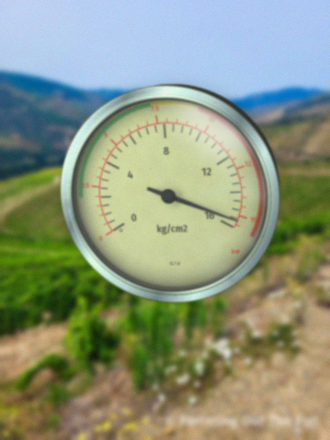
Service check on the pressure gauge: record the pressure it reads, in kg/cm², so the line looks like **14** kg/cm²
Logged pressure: **15.5** kg/cm²
